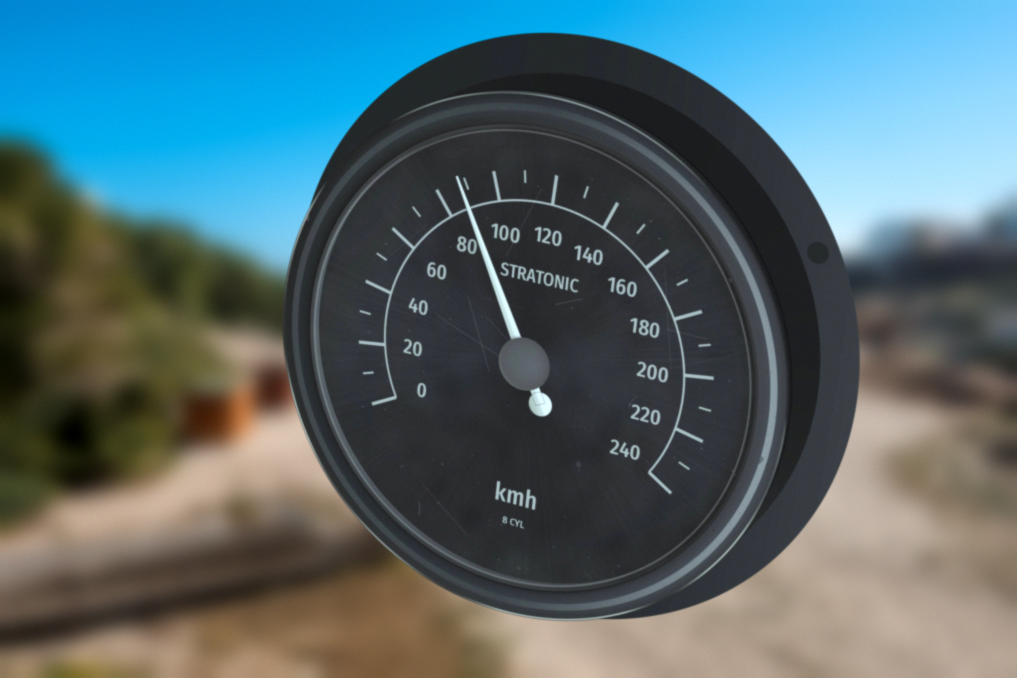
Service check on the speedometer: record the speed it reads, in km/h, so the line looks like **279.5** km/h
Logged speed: **90** km/h
